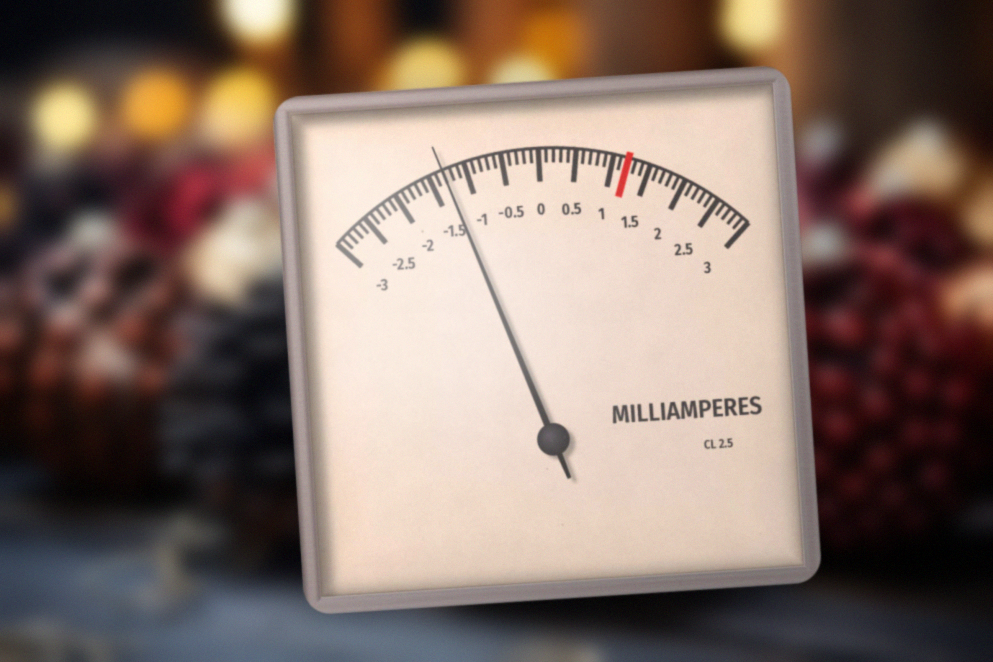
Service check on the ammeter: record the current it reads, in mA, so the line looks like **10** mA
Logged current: **-1.3** mA
